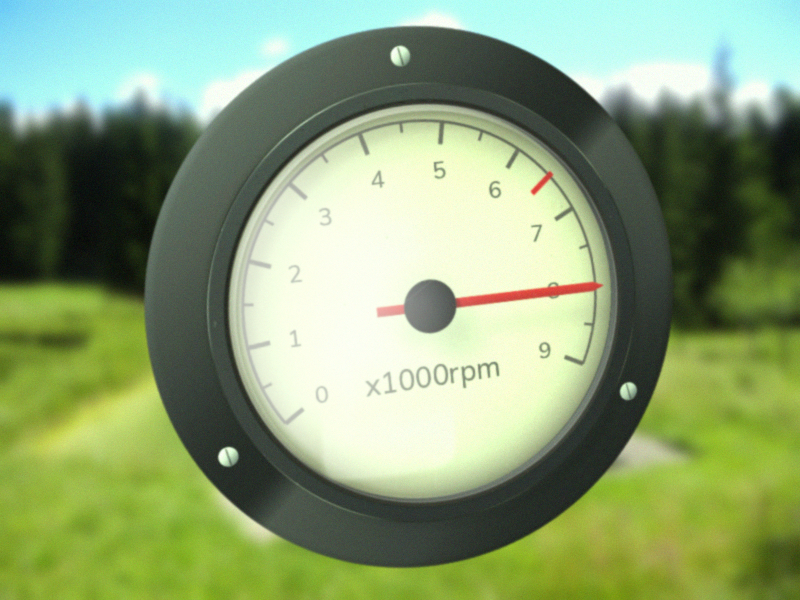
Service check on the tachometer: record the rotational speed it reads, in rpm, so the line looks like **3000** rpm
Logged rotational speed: **8000** rpm
